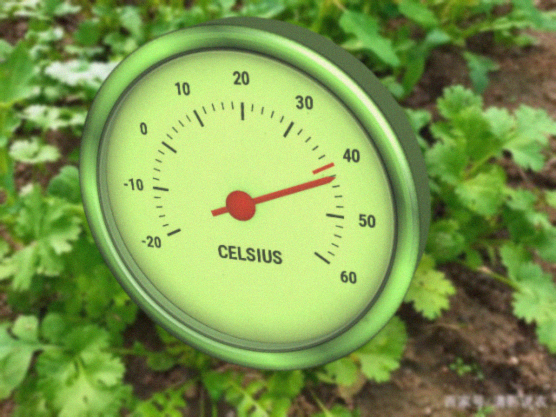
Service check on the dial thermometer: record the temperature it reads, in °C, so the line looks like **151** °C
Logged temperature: **42** °C
